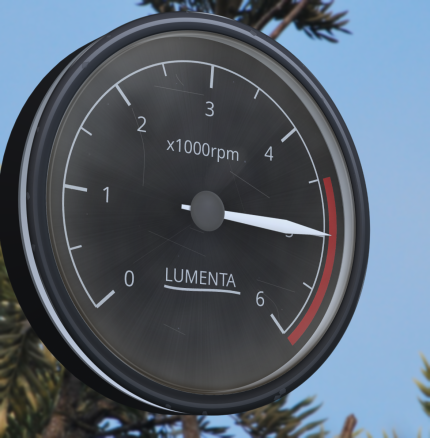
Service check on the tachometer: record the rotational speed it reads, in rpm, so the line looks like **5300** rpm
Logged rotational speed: **5000** rpm
